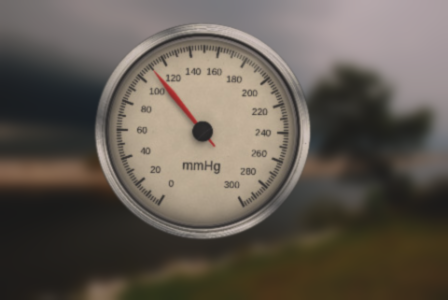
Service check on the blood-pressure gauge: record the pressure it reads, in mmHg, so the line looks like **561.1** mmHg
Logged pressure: **110** mmHg
